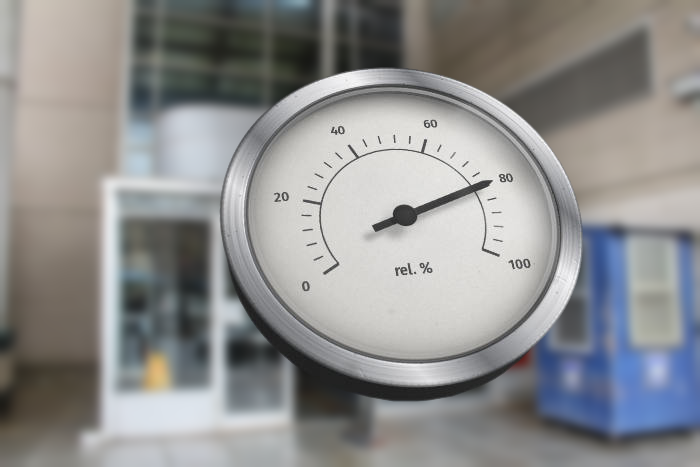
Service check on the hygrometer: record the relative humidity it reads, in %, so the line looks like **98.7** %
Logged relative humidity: **80** %
